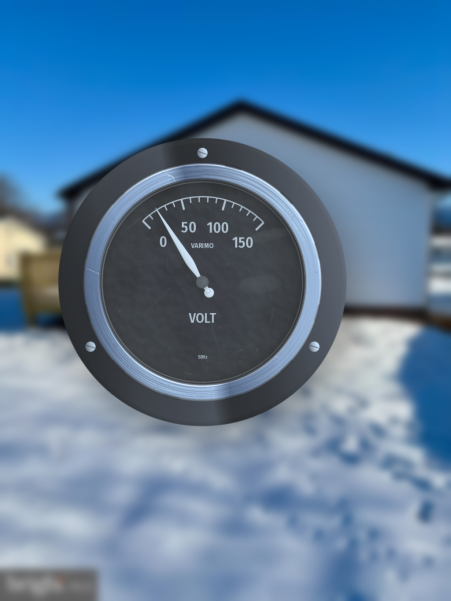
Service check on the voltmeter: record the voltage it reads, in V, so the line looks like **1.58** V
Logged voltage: **20** V
